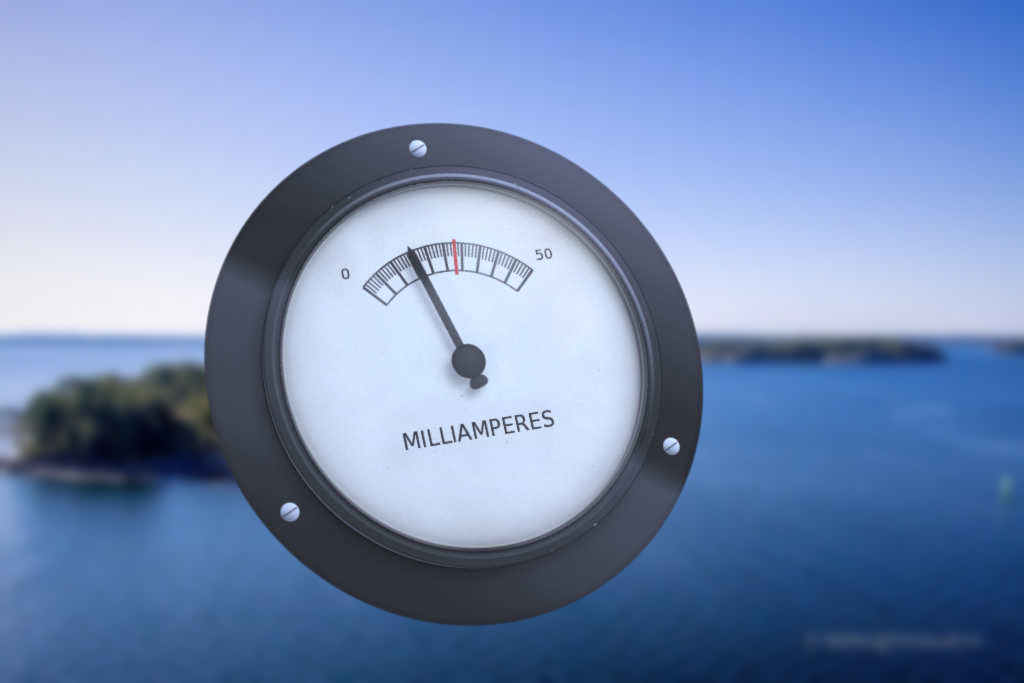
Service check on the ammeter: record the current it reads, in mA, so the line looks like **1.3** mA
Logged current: **15** mA
